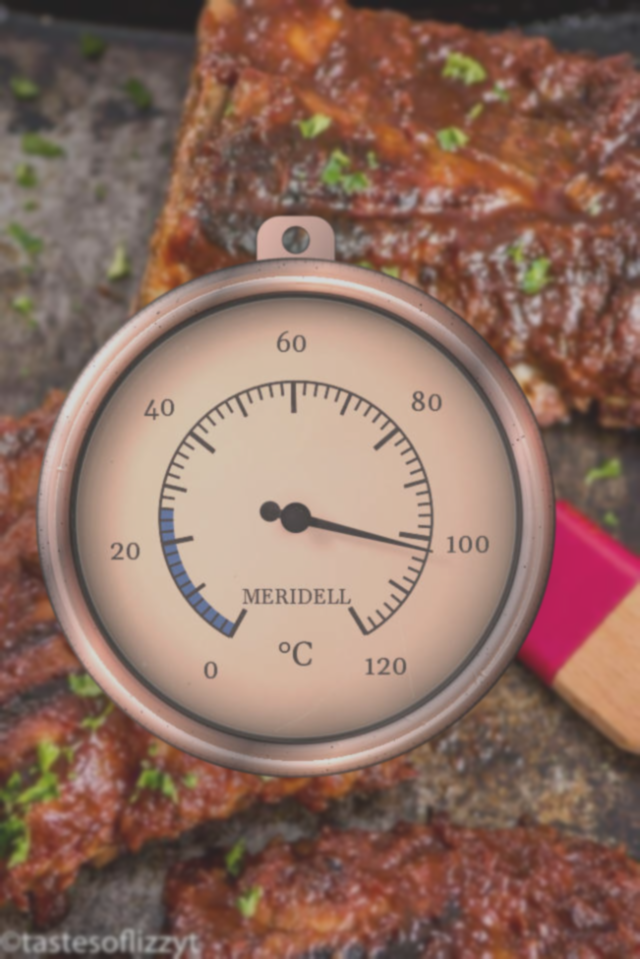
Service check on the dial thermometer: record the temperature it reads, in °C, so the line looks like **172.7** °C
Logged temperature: **102** °C
